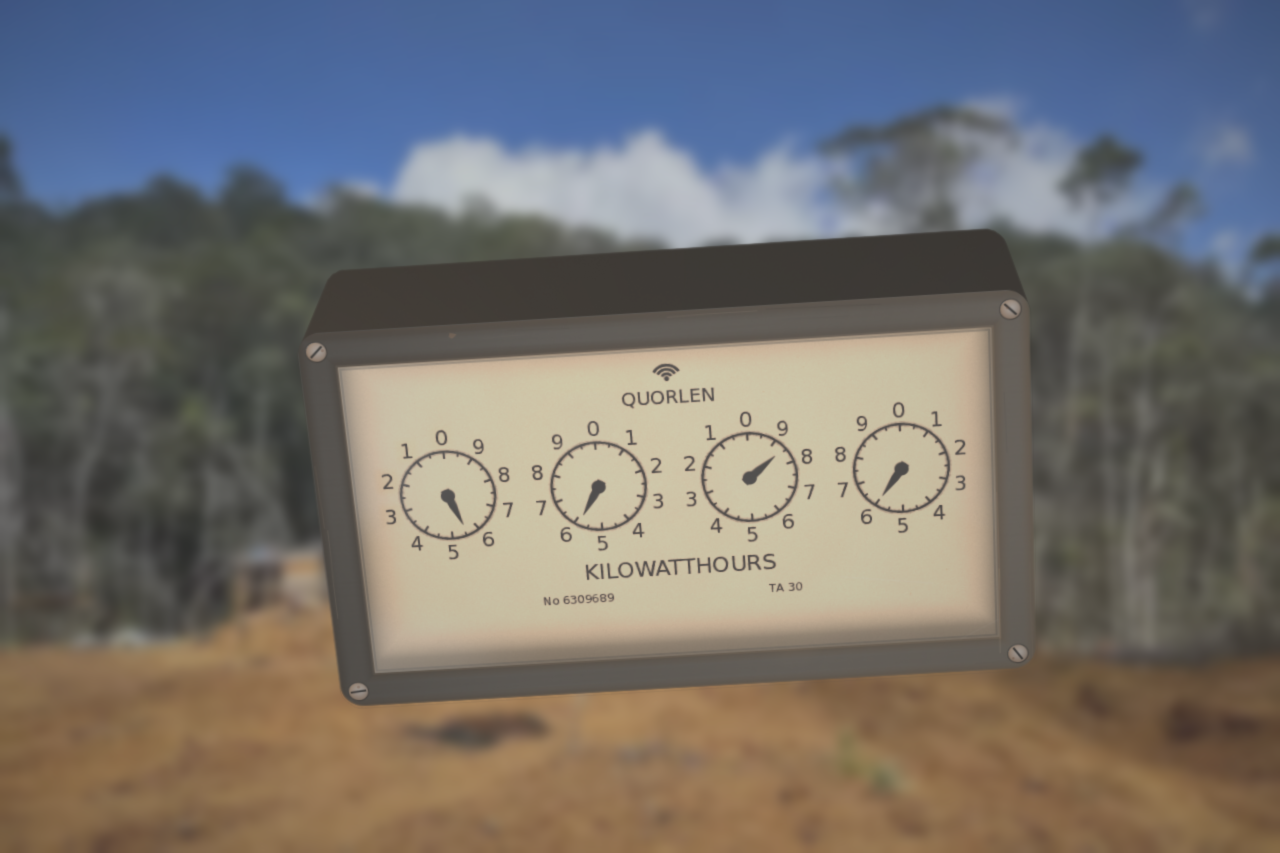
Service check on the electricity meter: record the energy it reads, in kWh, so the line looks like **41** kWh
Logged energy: **5586** kWh
